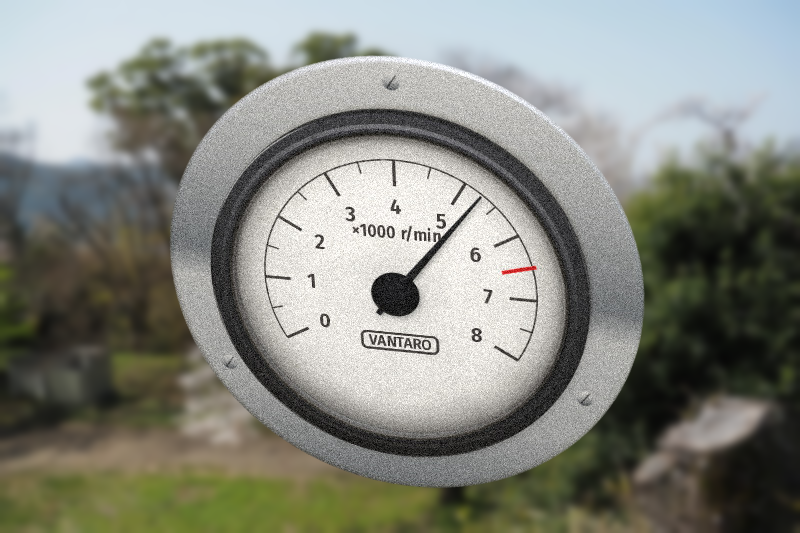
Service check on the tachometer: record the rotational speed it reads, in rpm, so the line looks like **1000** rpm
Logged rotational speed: **5250** rpm
